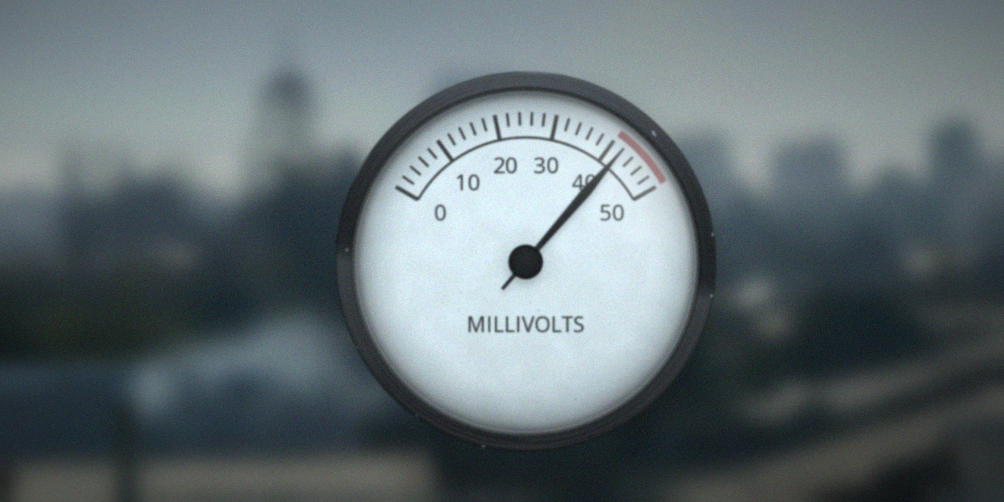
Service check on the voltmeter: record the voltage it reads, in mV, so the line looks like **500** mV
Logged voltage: **42** mV
